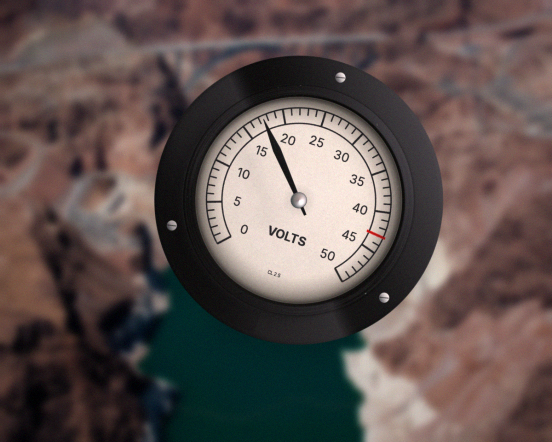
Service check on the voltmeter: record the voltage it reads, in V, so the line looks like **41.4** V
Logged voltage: **17.5** V
